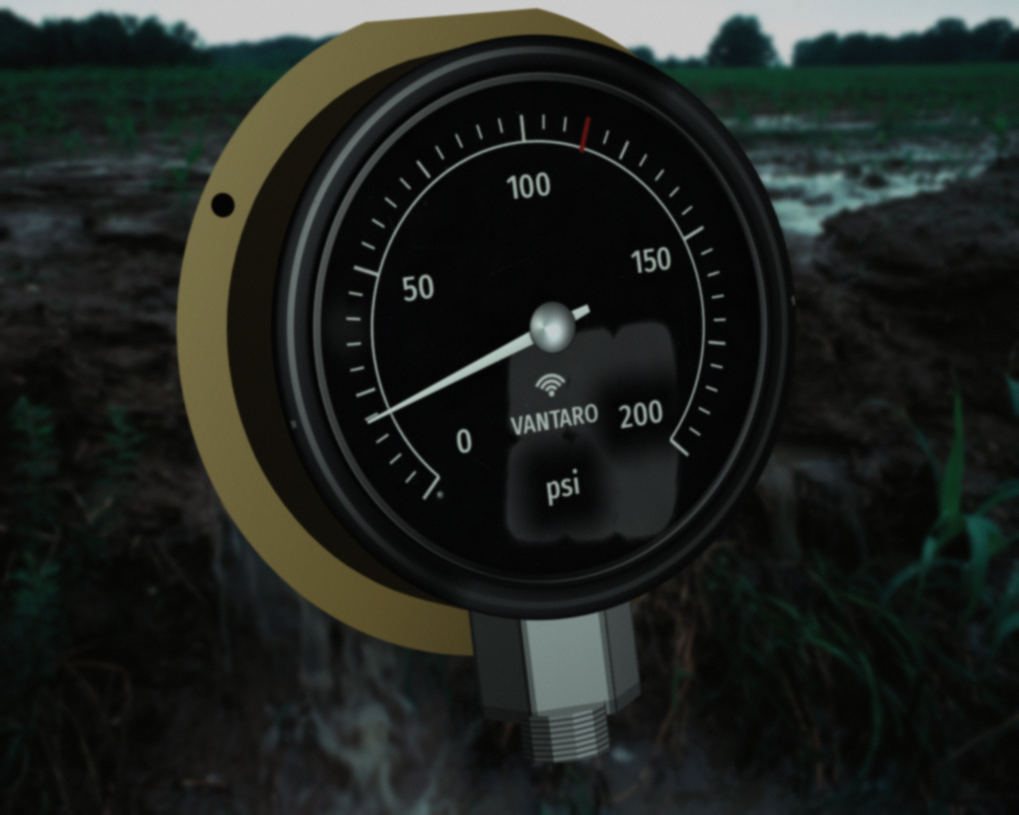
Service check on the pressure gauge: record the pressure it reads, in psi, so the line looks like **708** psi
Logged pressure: **20** psi
